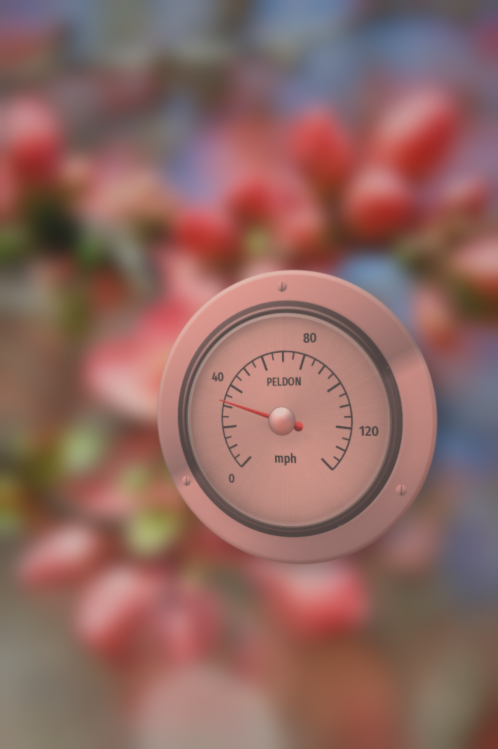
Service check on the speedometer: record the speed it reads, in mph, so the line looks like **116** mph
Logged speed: **32.5** mph
